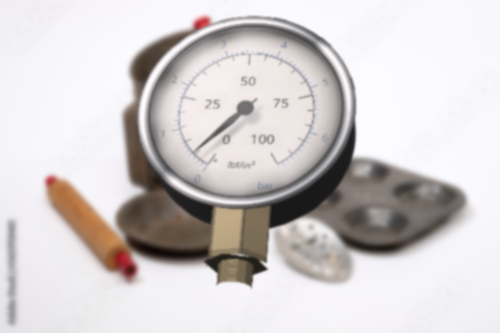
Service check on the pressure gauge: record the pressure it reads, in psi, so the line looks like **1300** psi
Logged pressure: **5** psi
